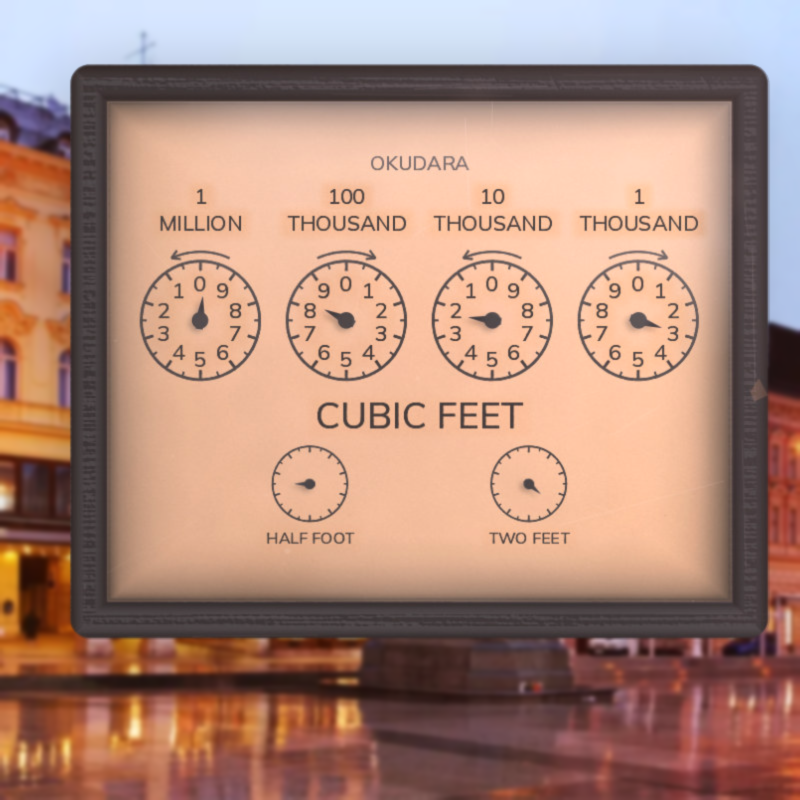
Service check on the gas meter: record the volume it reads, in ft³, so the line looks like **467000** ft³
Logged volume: **982300** ft³
